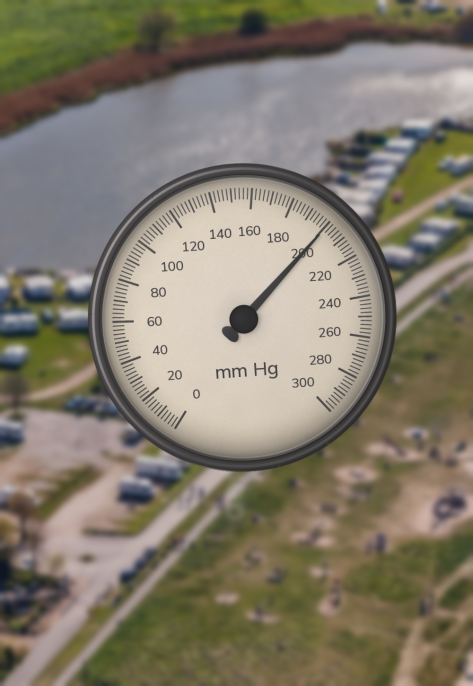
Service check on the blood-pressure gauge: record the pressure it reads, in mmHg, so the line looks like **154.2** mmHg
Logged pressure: **200** mmHg
